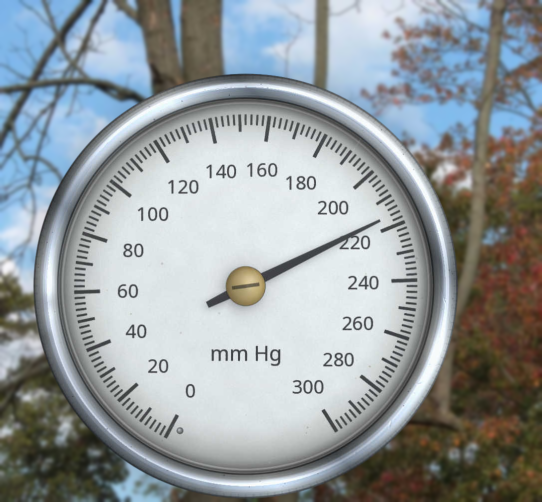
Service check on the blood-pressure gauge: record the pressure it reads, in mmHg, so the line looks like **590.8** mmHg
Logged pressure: **216** mmHg
